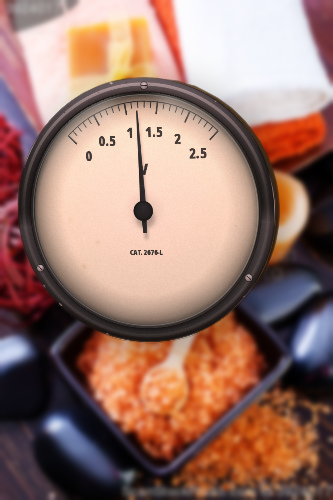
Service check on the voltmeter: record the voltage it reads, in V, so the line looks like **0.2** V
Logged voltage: **1.2** V
